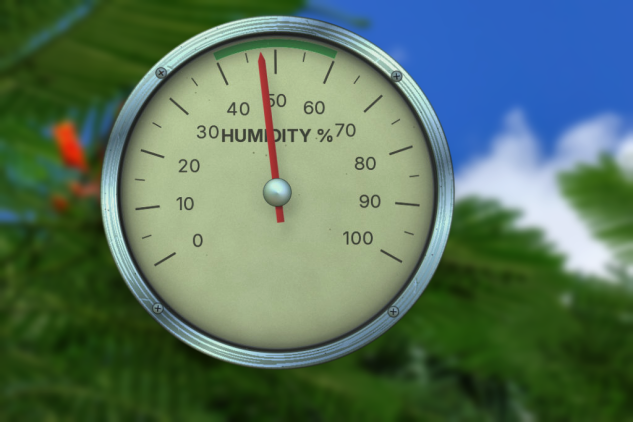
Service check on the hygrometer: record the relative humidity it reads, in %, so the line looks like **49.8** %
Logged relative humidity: **47.5** %
